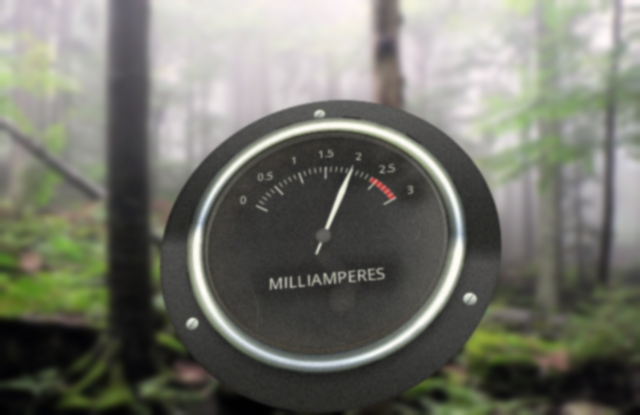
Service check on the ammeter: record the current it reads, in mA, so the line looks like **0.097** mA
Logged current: **2** mA
